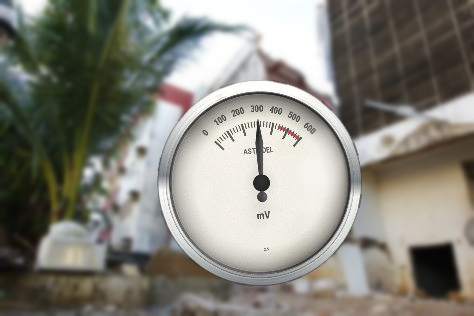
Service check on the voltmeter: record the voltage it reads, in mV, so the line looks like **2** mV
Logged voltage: **300** mV
